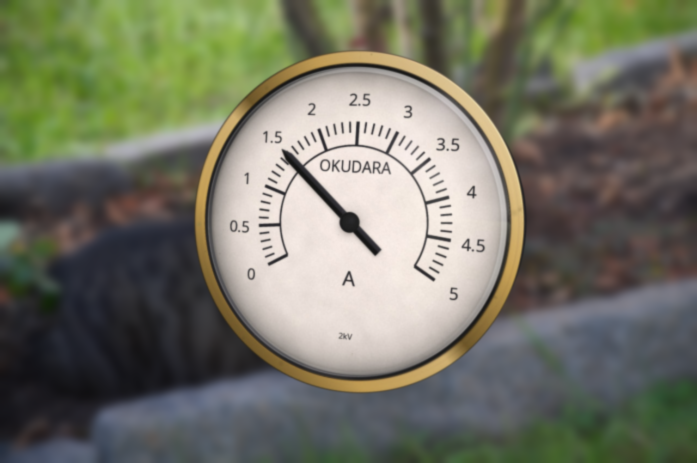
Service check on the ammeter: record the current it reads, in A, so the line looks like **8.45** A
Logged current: **1.5** A
